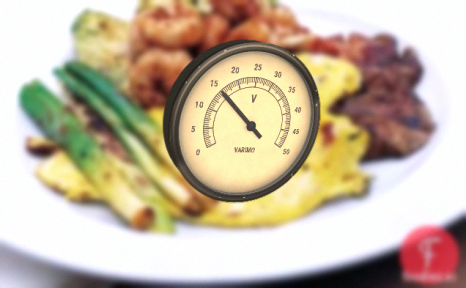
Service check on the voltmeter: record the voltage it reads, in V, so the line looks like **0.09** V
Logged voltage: **15** V
